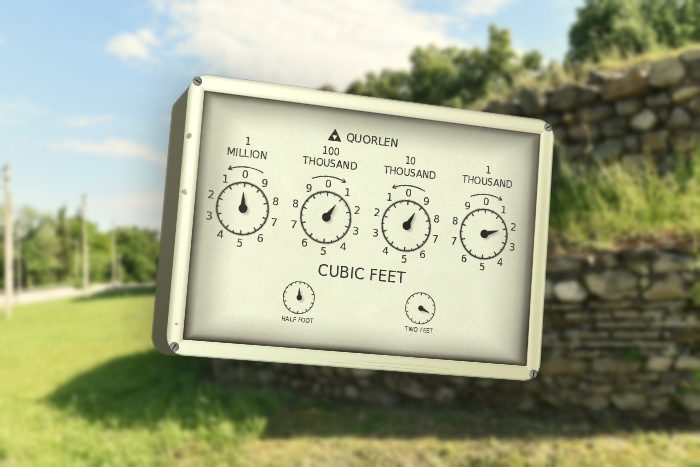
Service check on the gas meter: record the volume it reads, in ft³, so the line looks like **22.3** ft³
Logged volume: **9200** ft³
